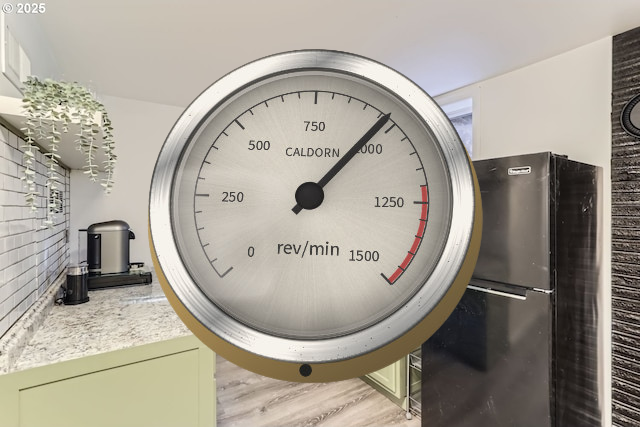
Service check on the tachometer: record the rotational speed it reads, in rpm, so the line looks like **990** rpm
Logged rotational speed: **975** rpm
